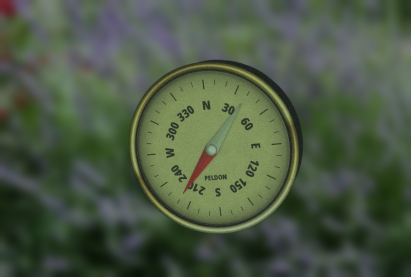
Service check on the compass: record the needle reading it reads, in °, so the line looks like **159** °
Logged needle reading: **220** °
